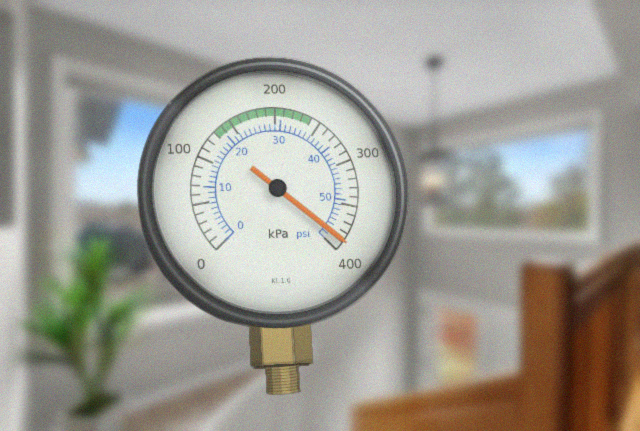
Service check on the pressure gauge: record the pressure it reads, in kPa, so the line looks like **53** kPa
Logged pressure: **390** kPa
